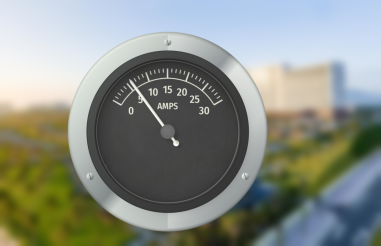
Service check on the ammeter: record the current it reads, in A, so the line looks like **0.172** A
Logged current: **6** A
